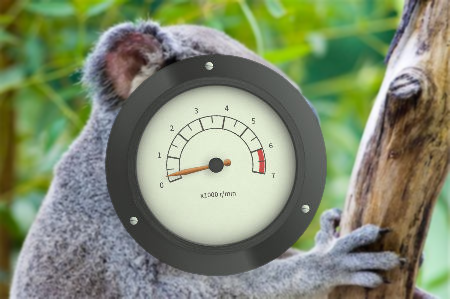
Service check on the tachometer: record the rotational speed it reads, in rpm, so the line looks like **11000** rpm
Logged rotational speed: **250** rpm
